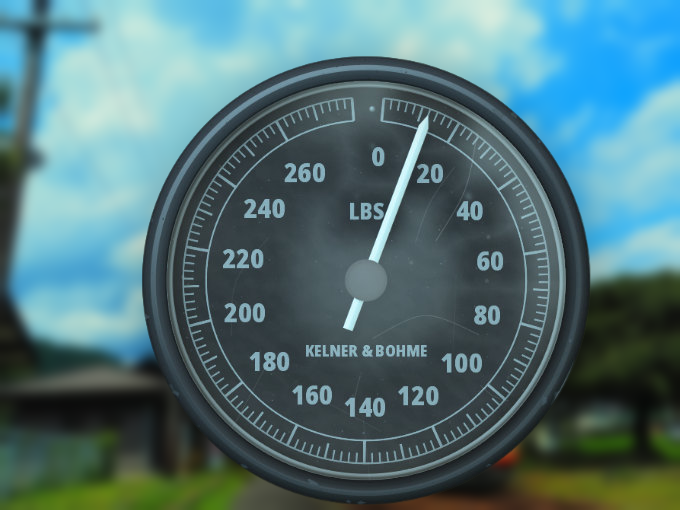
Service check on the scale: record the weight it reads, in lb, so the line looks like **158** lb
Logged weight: **12** lb
